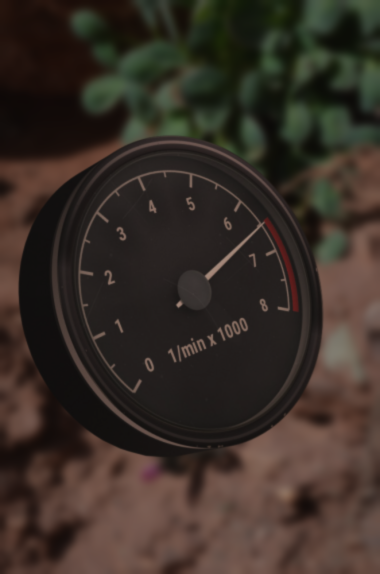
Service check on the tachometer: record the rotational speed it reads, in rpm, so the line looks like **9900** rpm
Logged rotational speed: **6500** rpm
